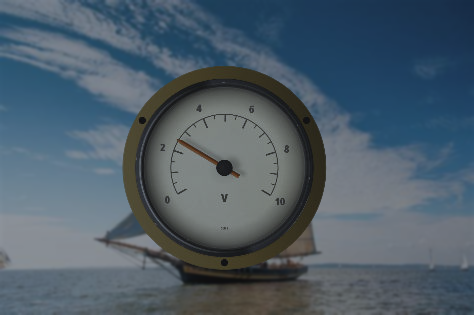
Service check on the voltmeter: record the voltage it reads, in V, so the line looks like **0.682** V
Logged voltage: **2.5** V
